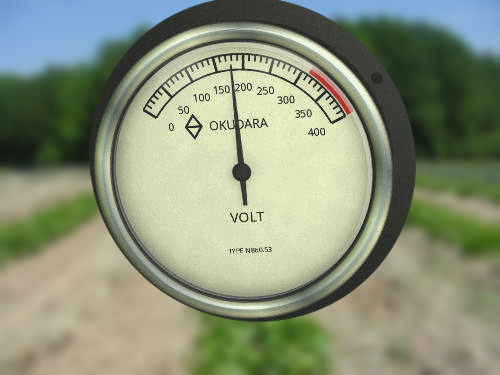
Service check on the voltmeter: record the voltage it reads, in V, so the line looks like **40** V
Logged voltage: **180** V
